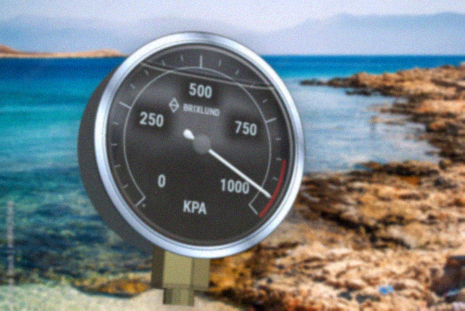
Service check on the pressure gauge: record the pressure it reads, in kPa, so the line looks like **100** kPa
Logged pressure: **950** kPa
